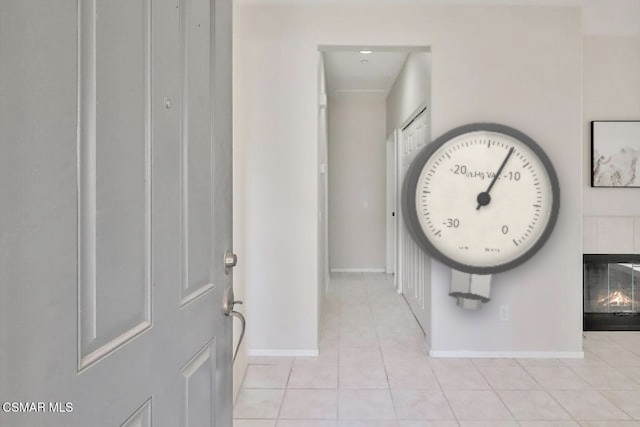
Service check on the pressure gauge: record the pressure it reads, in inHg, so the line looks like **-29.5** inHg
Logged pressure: **-12.5** inHg
